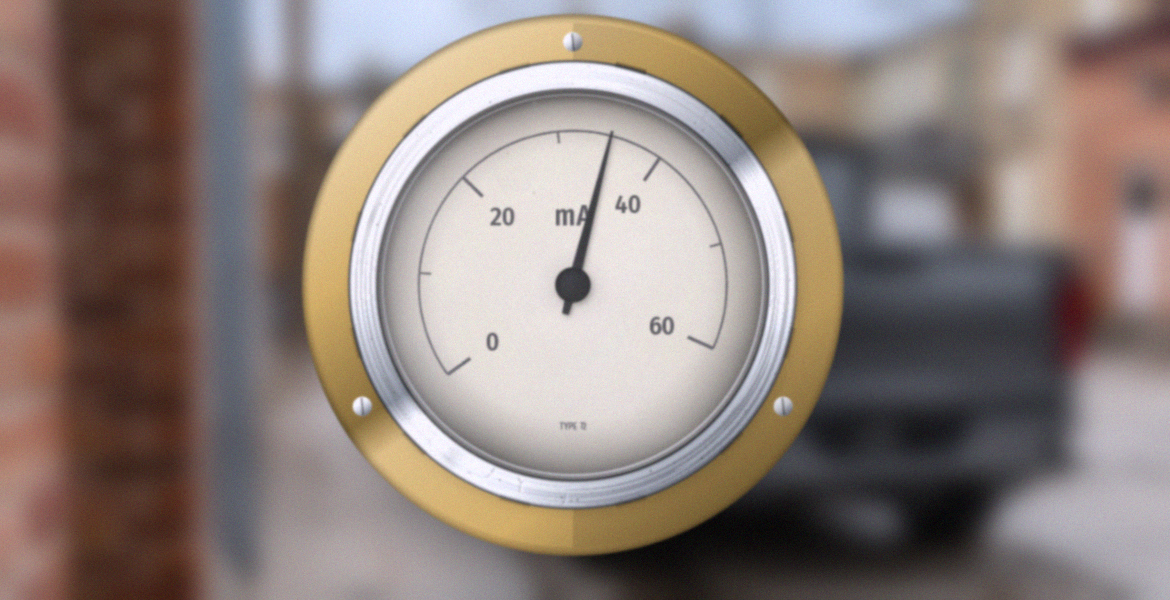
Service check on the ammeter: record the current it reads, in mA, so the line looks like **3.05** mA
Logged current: **35** mA
